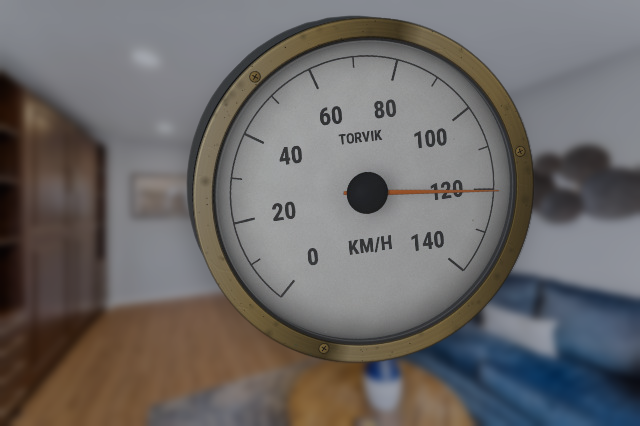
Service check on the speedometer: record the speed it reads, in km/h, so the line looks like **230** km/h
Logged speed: **120** km/h
